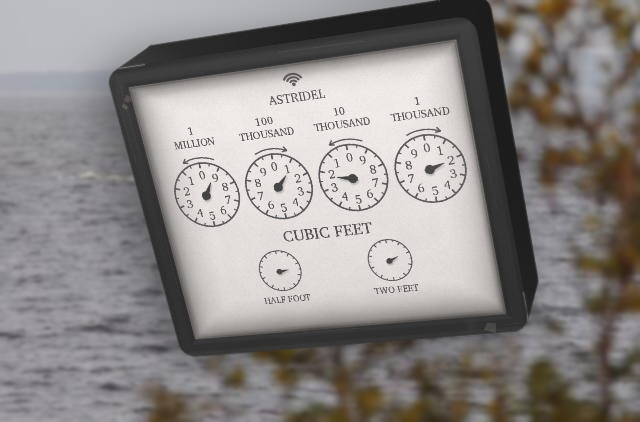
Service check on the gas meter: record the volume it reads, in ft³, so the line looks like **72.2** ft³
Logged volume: **912200** ft³
